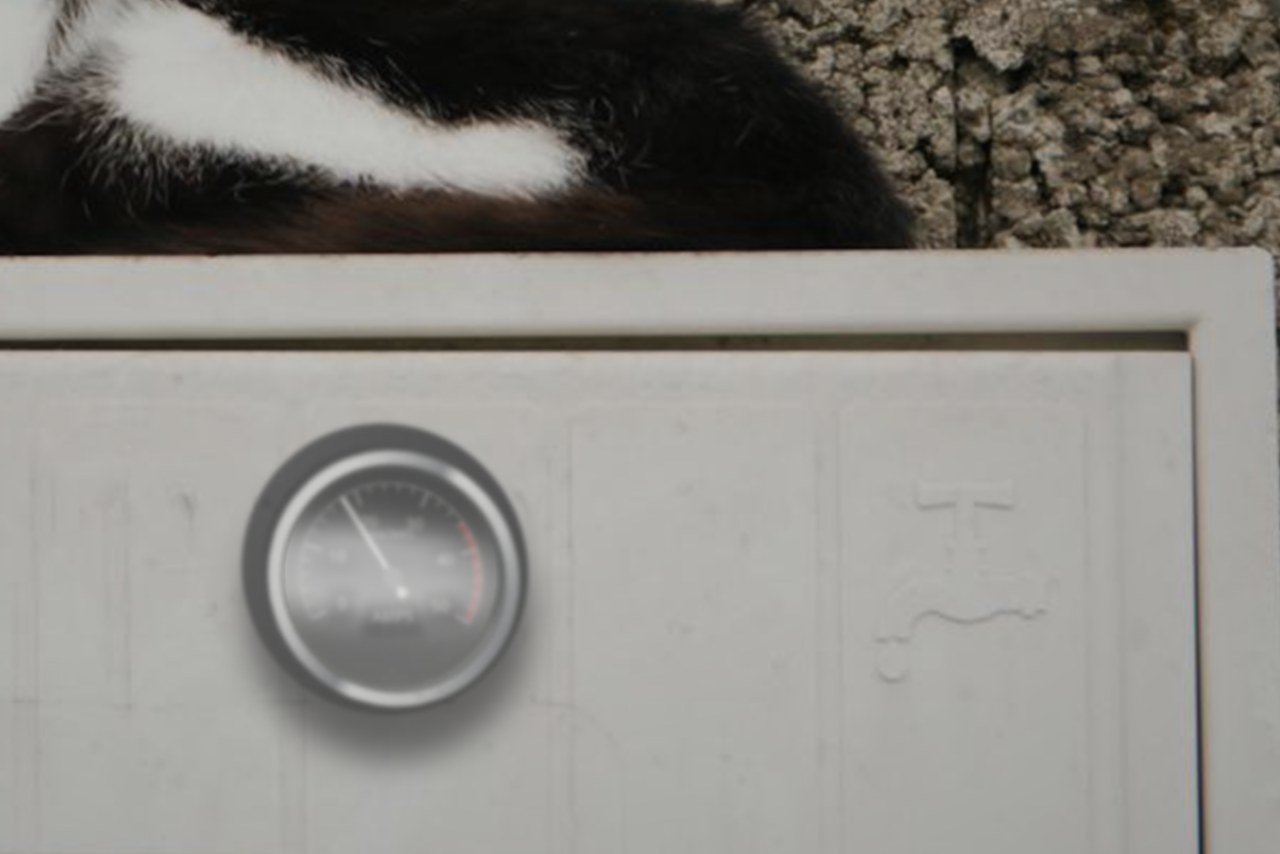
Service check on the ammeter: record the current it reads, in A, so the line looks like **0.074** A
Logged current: **18** A
